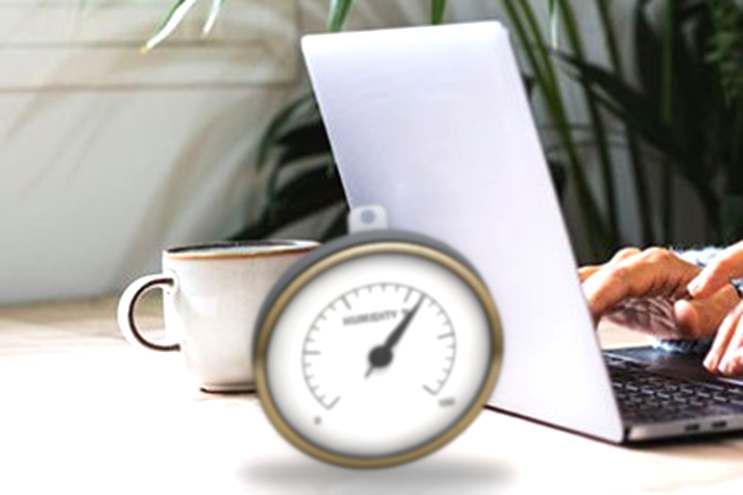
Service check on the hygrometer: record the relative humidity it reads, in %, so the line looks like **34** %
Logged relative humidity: **64** %
